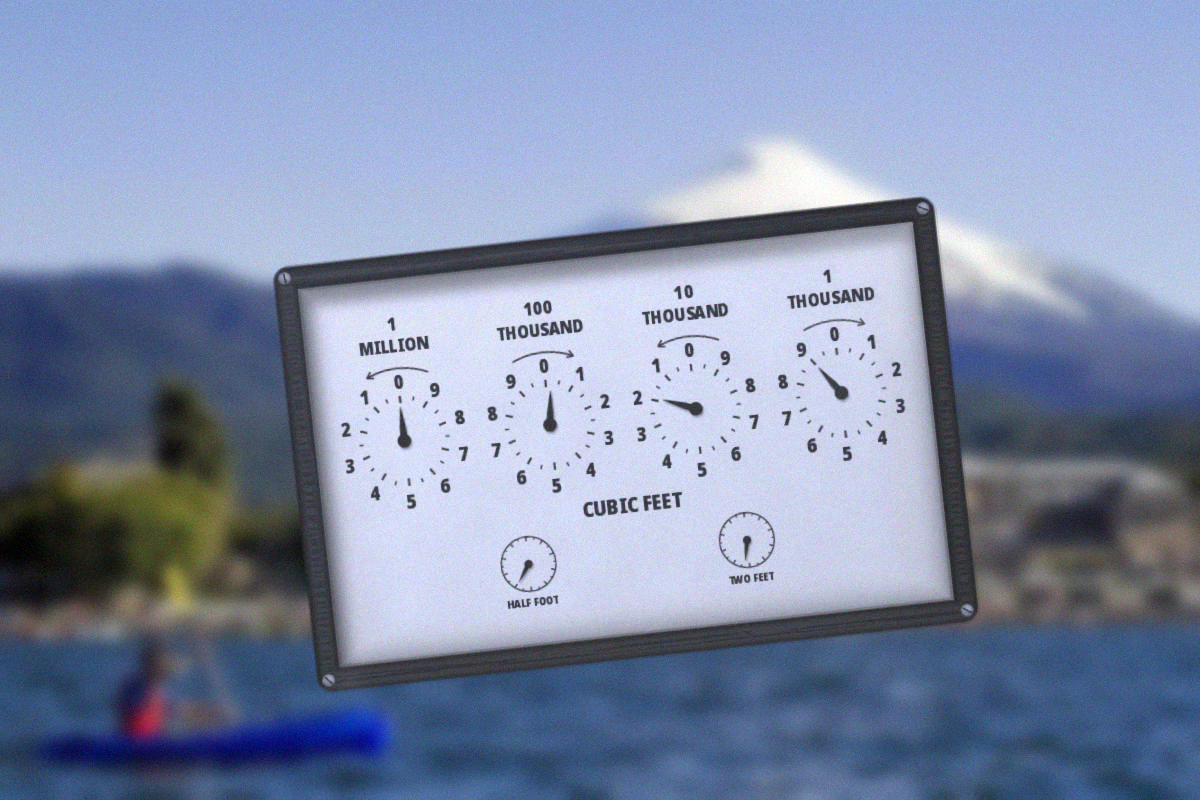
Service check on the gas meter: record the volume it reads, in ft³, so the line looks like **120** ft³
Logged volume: **1900** ft³
